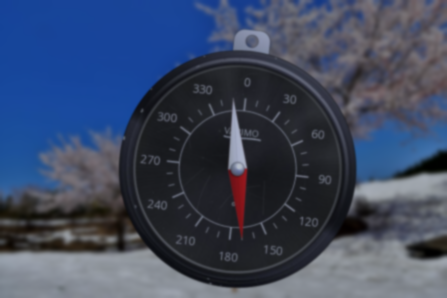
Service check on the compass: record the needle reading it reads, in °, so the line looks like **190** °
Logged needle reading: **170** °
